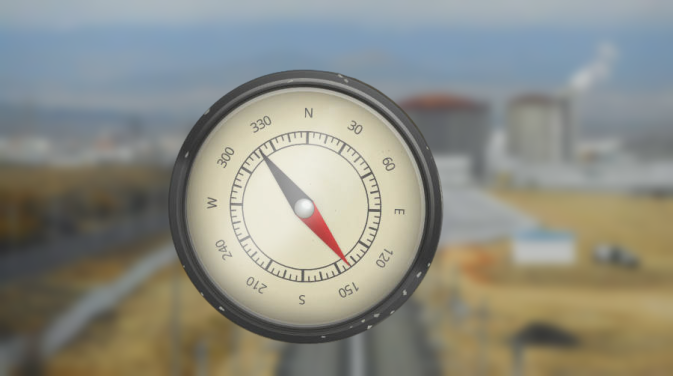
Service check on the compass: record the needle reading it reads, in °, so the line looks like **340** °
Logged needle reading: **140** °
